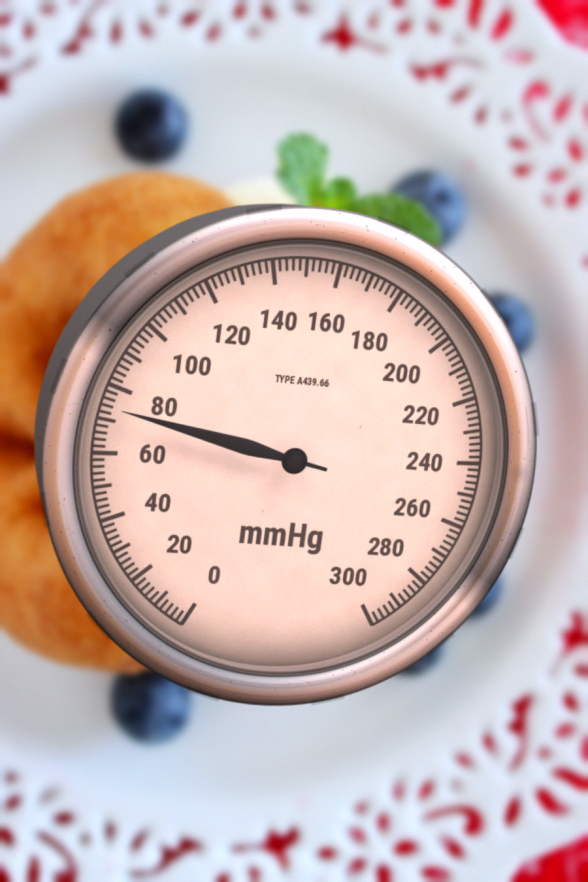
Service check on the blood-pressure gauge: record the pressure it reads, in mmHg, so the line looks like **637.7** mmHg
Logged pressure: **74** mmHg
